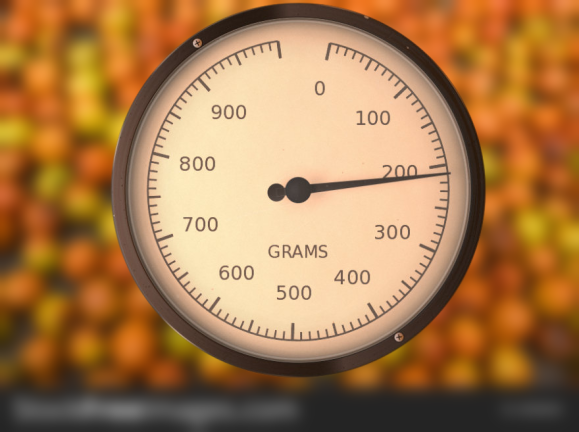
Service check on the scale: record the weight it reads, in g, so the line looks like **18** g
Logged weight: **210** g
